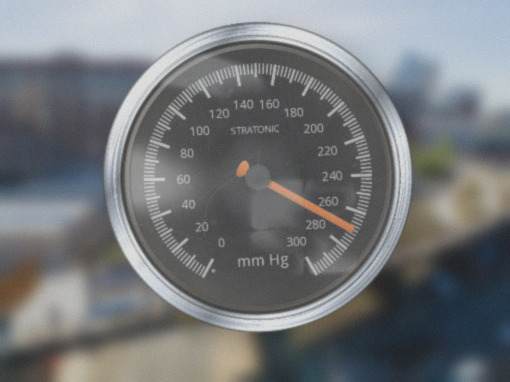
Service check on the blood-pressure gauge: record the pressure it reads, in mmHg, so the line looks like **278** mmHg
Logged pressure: **270** mmHg
